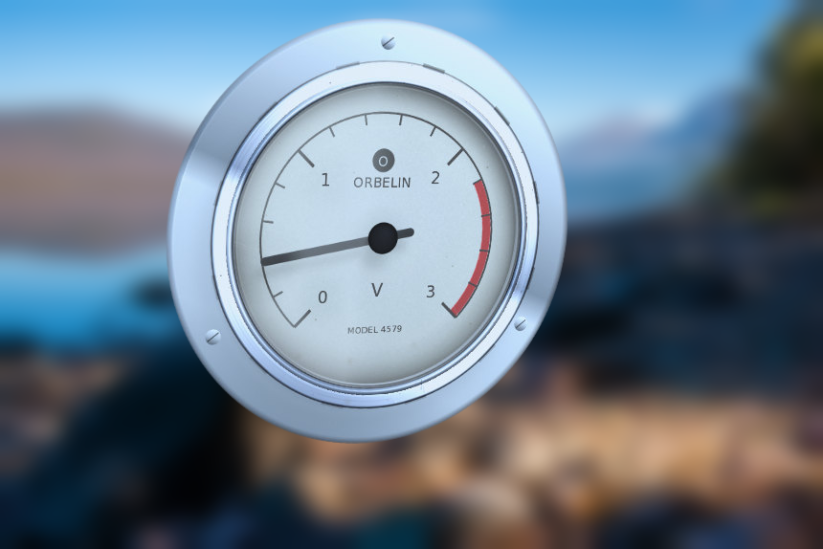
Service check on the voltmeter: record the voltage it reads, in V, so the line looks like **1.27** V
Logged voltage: **0.4** V
